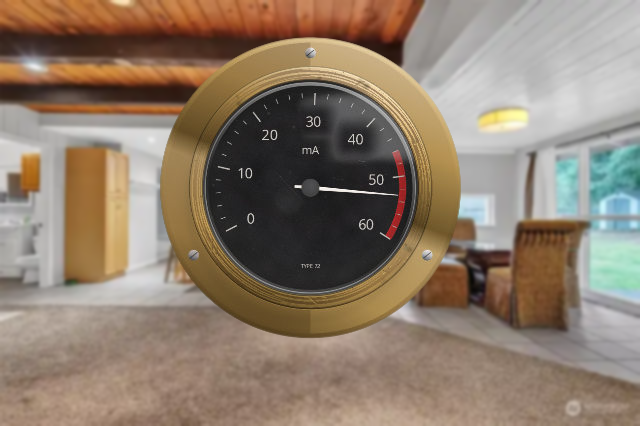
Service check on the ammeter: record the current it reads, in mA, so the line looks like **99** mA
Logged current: **53** mA
